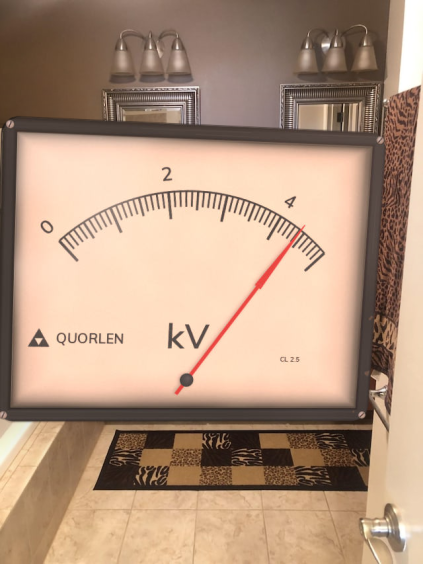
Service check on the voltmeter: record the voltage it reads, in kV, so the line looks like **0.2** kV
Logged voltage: **4.4** kV
